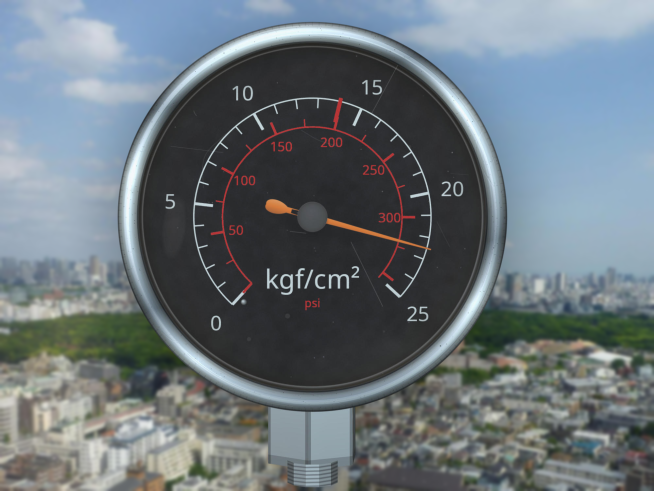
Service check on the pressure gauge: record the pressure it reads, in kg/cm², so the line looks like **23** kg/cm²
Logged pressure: **22.5** kg/cm²
